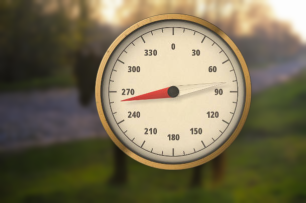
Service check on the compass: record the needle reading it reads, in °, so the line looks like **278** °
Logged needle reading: **260** °
